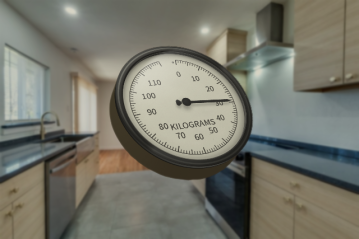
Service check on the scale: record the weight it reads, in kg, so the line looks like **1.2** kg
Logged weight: **30** kg
